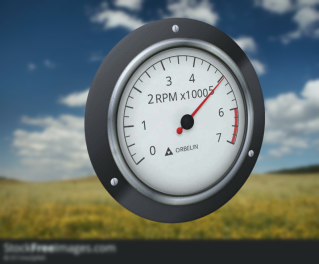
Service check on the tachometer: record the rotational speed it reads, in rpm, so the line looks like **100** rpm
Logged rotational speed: **5000** rpm
